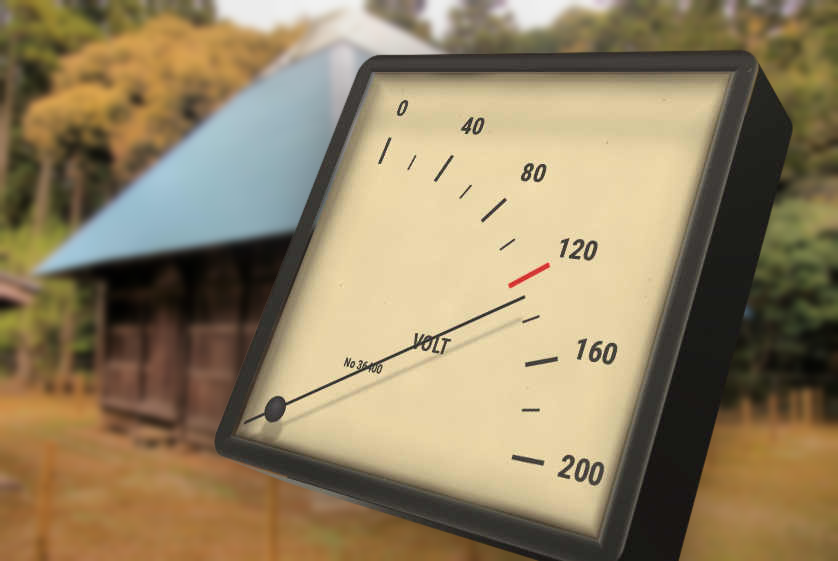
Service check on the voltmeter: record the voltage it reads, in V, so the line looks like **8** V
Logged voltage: **130** V
